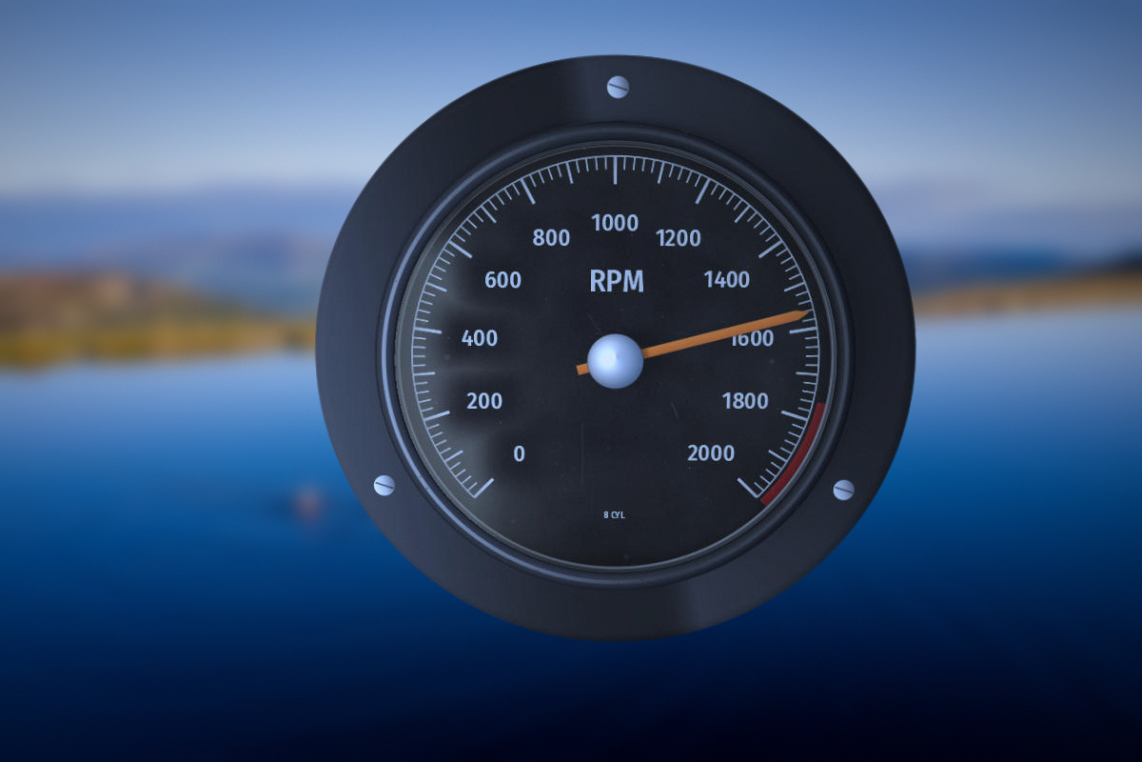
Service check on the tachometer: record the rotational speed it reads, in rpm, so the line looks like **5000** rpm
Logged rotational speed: **1560** rpm
